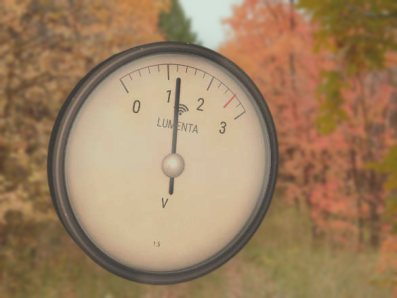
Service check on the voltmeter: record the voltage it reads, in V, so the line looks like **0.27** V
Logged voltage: **1.2** V
